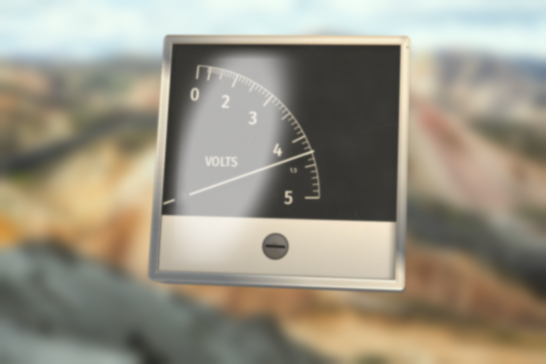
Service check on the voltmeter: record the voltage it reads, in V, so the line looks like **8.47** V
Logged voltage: **4.3** V
